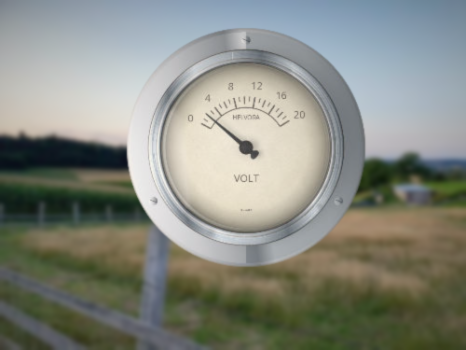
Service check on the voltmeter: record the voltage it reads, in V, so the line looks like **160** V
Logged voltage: **2** V
